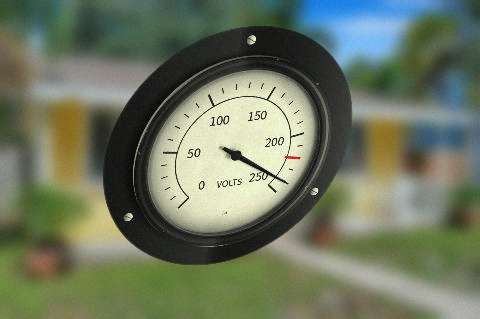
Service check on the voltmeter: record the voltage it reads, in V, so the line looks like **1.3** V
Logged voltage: **240** V
